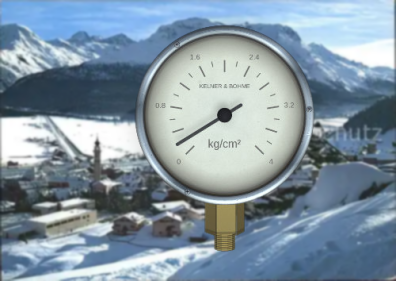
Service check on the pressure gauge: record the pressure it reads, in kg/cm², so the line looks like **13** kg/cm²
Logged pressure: **0.2** kg/cm²
